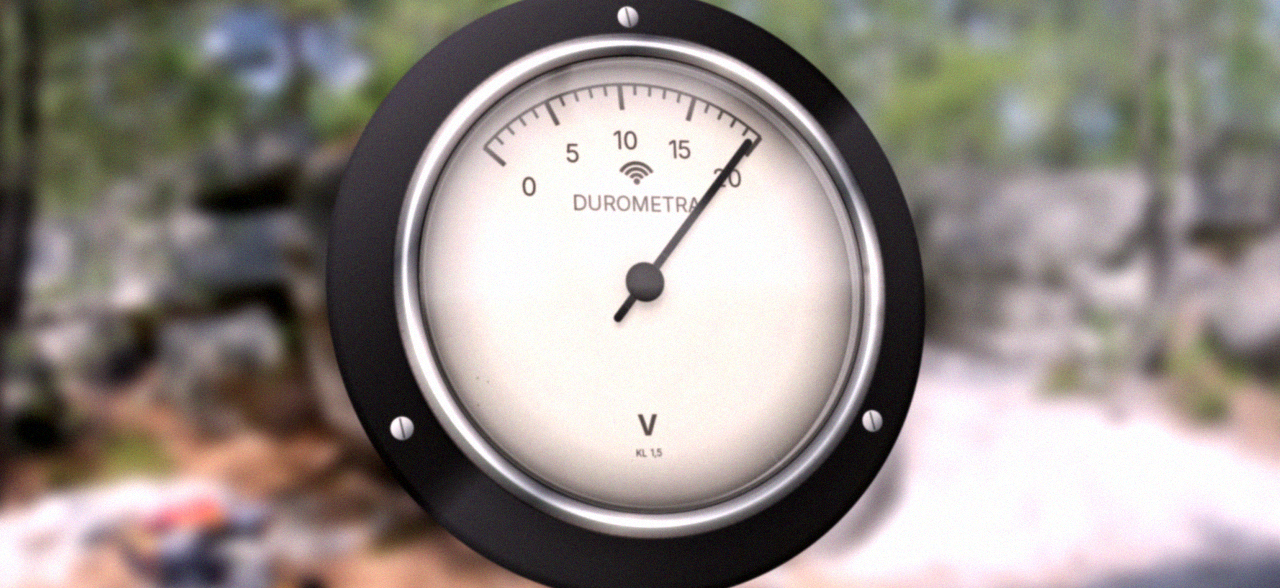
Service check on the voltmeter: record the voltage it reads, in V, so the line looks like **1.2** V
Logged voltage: **19.5** V
